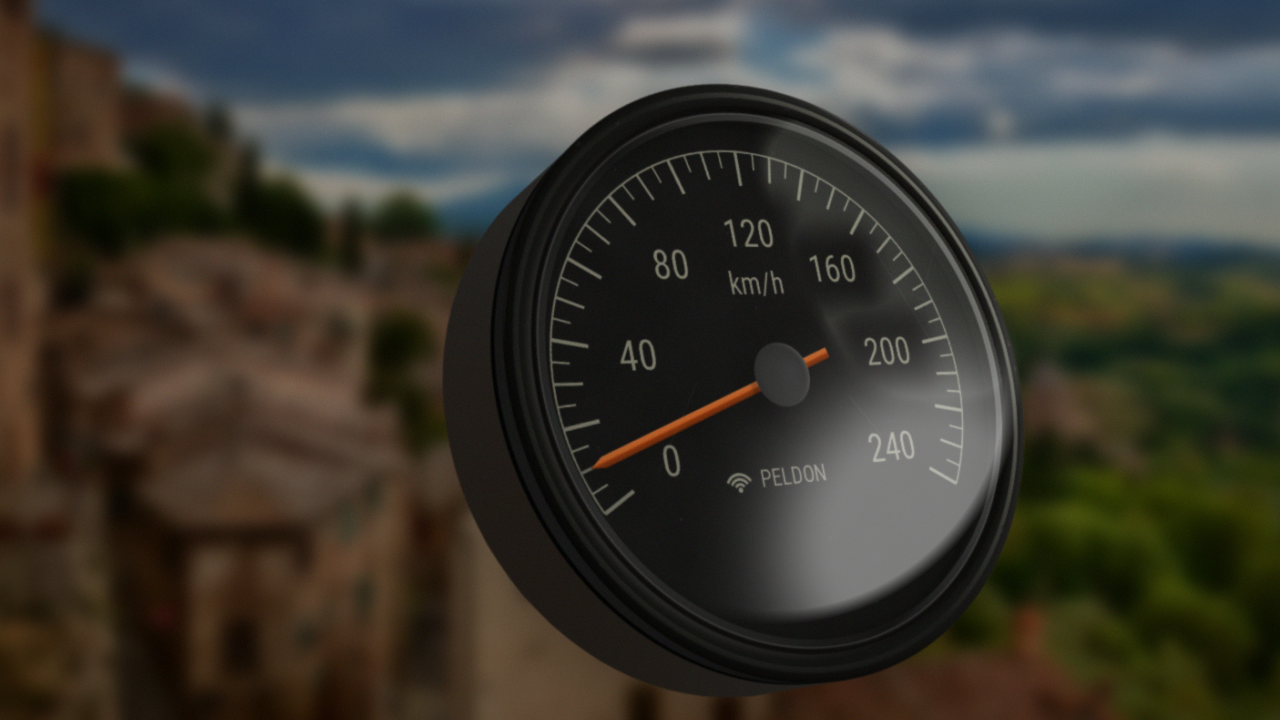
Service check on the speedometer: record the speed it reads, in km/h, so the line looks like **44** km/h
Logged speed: **10** km/h
